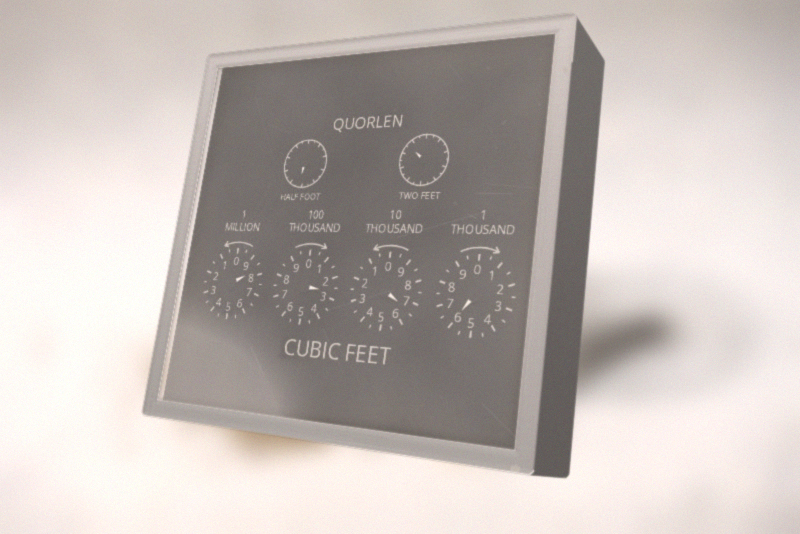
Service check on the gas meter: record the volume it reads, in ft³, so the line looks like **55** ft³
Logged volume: **826600** ft³
